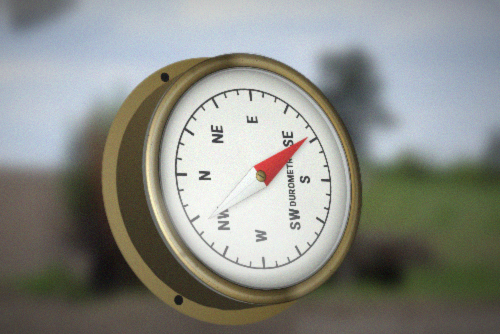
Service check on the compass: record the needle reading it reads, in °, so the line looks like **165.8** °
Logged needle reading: **145** °
